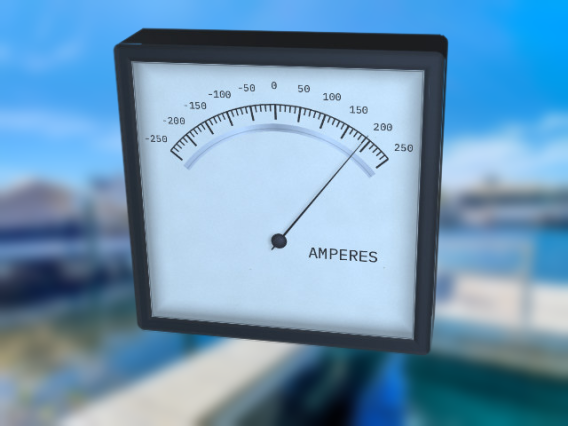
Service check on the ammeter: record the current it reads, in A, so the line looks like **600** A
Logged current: **190** A
